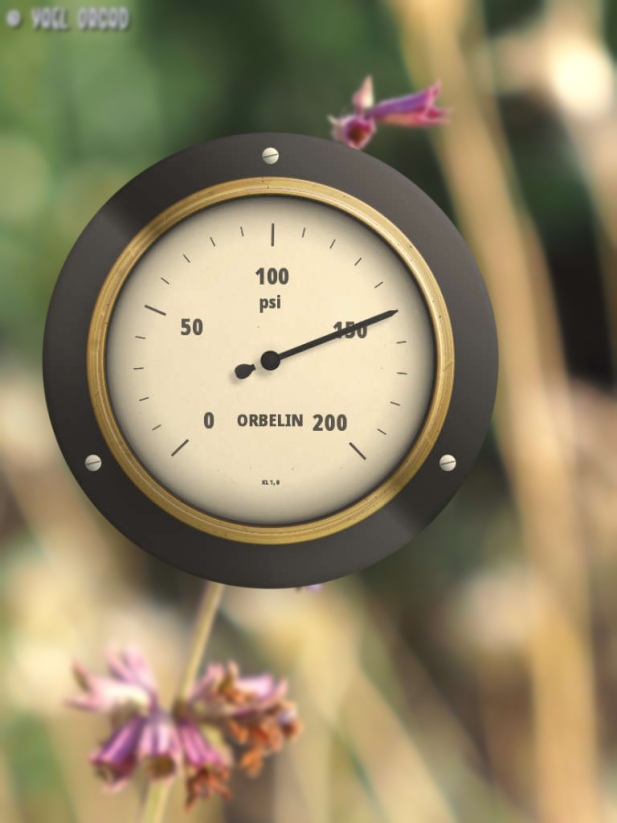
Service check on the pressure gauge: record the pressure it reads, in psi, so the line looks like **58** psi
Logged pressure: **150** psi
